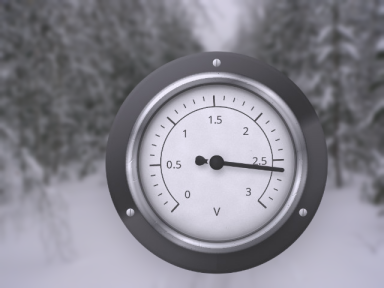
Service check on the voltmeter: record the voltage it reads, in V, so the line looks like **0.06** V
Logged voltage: **2.6** V
